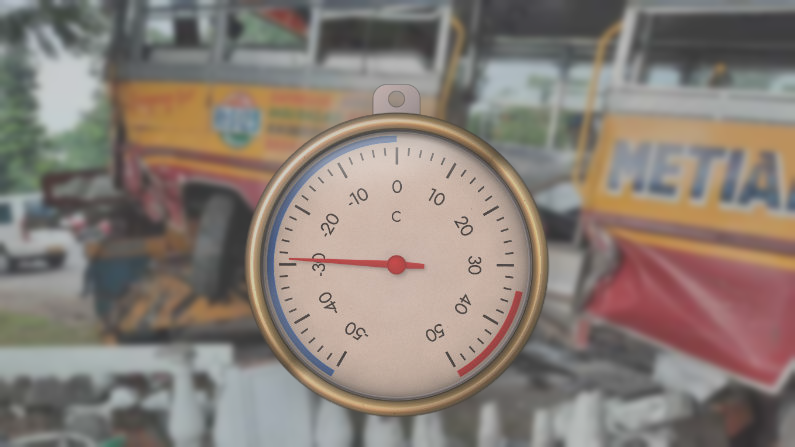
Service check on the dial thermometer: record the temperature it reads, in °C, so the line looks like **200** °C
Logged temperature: **-29** °C
